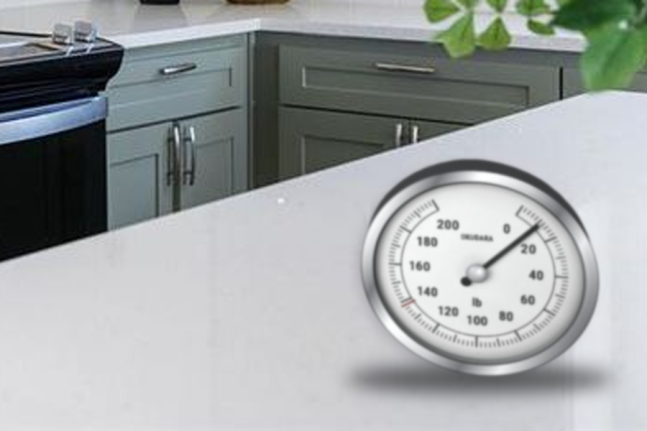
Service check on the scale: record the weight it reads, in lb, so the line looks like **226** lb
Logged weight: **10** lb
